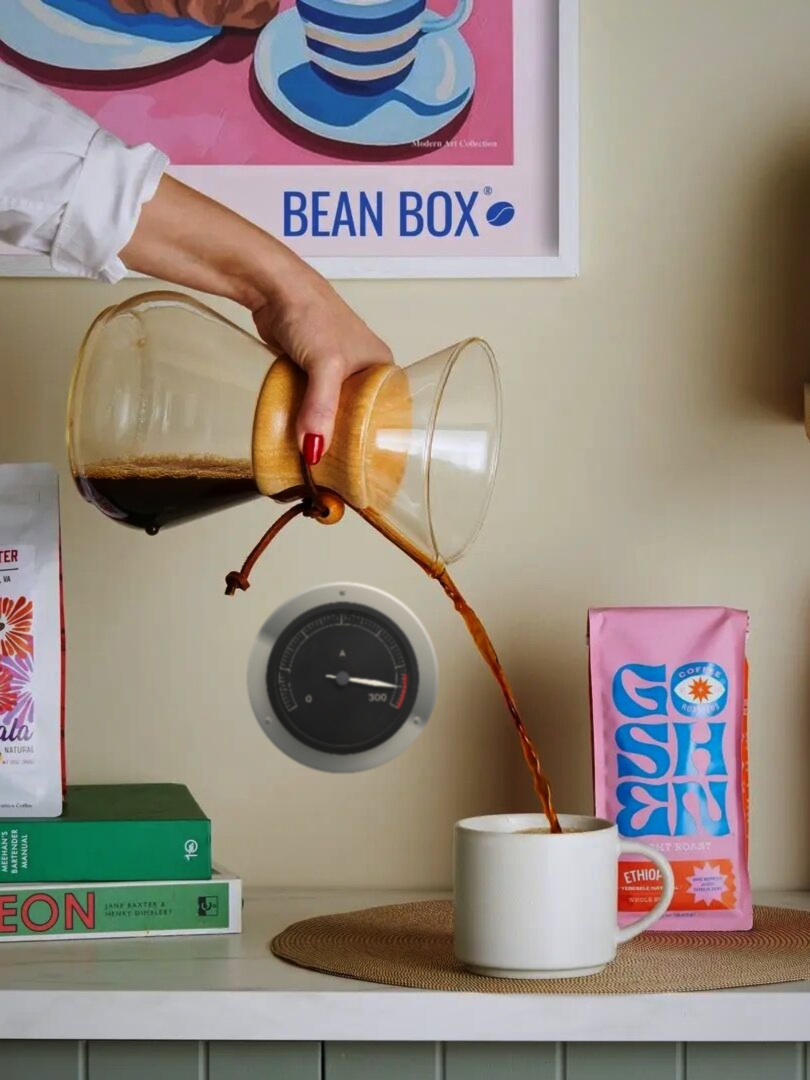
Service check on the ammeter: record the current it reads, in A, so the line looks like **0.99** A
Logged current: **275** A
